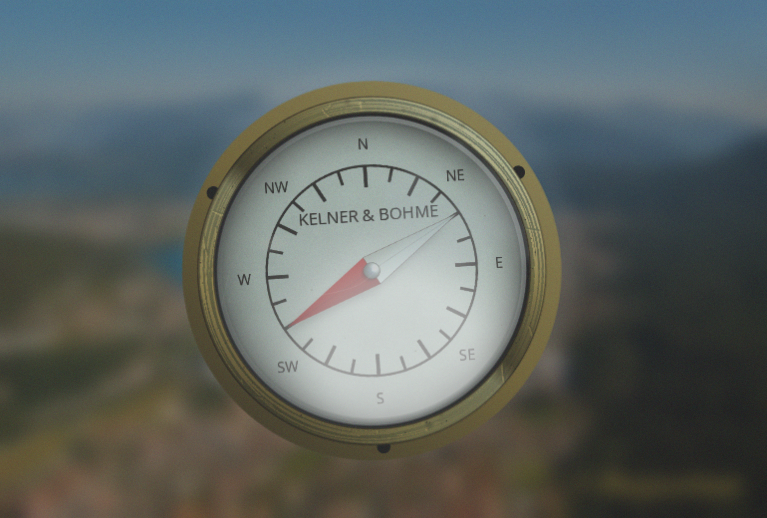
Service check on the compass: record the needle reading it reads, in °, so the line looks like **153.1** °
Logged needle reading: **240** °
